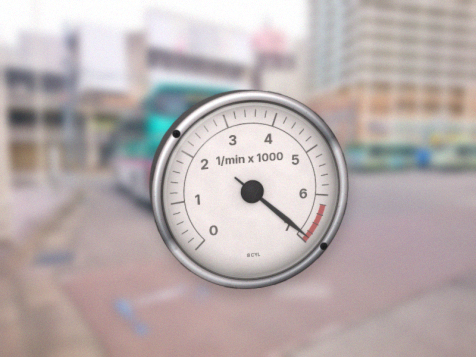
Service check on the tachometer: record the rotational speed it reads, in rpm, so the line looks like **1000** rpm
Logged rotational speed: **6900** rpm
